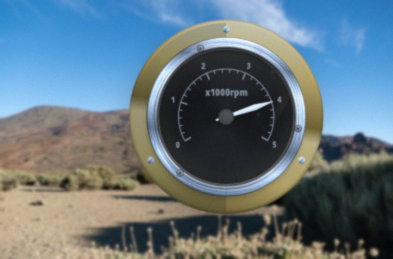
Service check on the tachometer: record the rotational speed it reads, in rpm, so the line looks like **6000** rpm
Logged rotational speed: **4000** rpm
